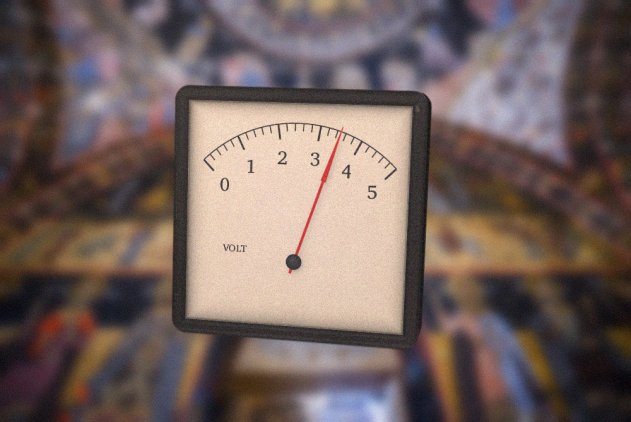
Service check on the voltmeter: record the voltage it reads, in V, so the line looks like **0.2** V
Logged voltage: **3.5** V
